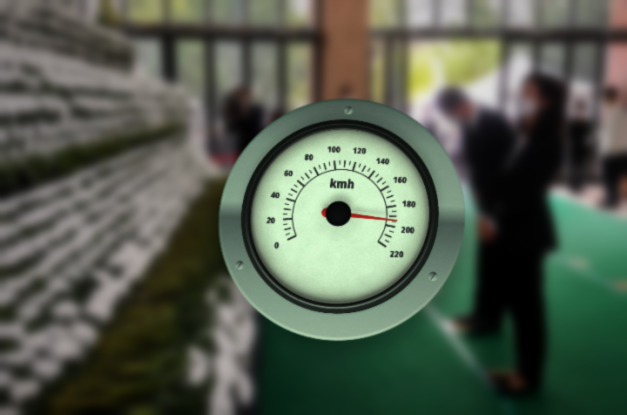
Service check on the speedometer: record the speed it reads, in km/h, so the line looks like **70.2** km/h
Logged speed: **195** km/h
